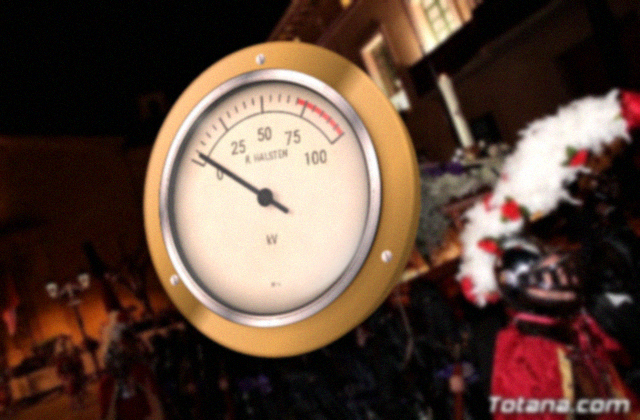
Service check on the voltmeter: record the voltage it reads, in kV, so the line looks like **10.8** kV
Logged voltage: **5** kV
